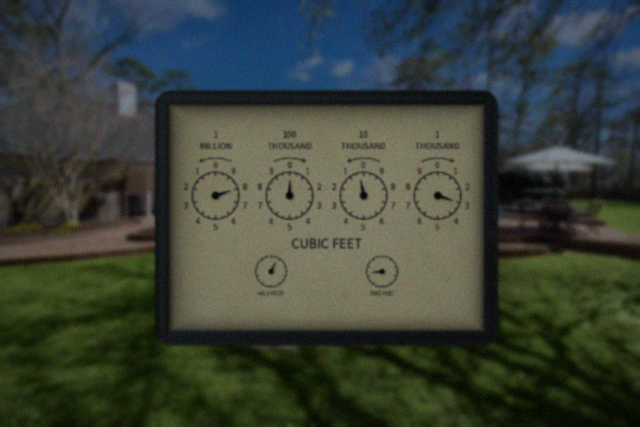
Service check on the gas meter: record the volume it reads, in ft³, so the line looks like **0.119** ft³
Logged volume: **800300** ft³
